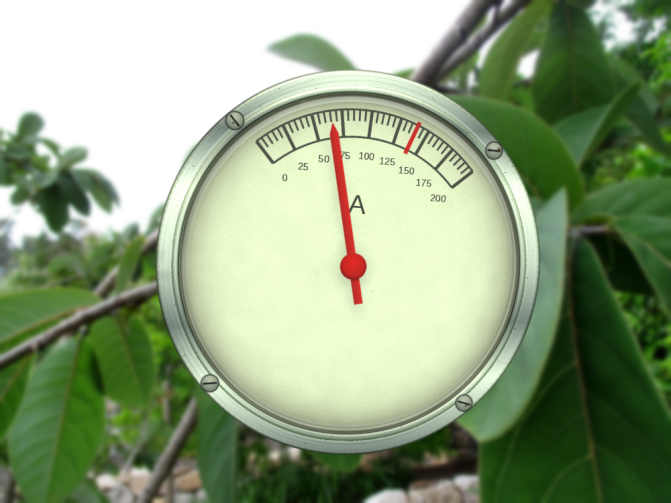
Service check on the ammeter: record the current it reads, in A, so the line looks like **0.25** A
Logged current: **65** A
